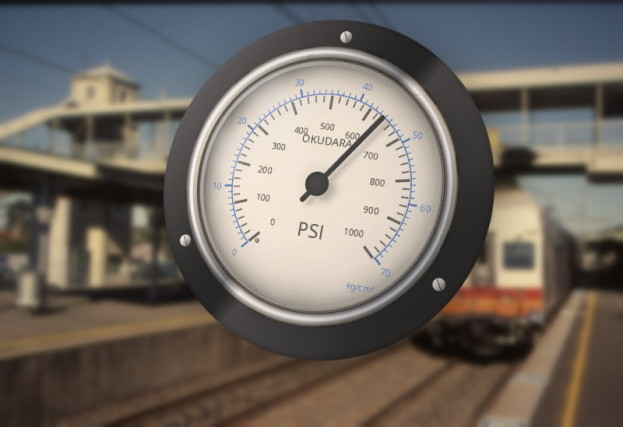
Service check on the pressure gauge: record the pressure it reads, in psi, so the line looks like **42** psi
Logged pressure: **640** psi
